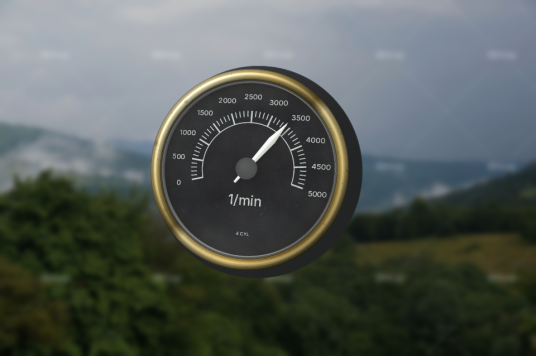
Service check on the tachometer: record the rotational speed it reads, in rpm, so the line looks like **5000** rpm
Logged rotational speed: **3400** rpm
